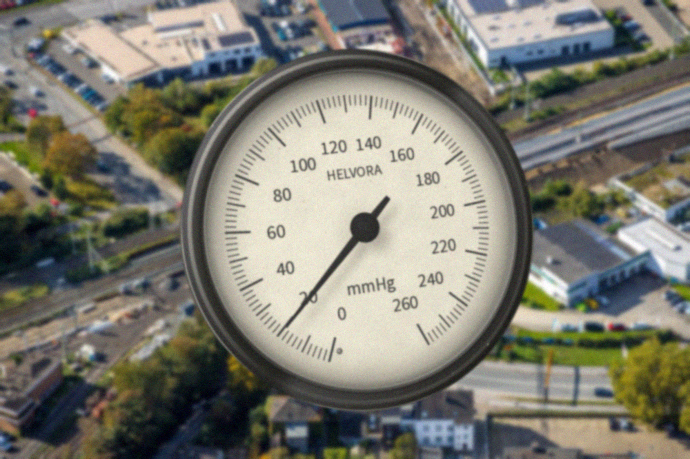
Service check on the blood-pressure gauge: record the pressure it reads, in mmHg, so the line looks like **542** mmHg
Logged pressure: **20** mmHg
